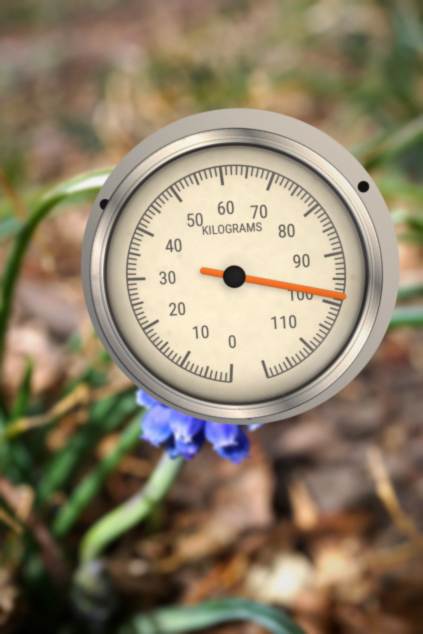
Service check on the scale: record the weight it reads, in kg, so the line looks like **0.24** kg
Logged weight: **98** kg
